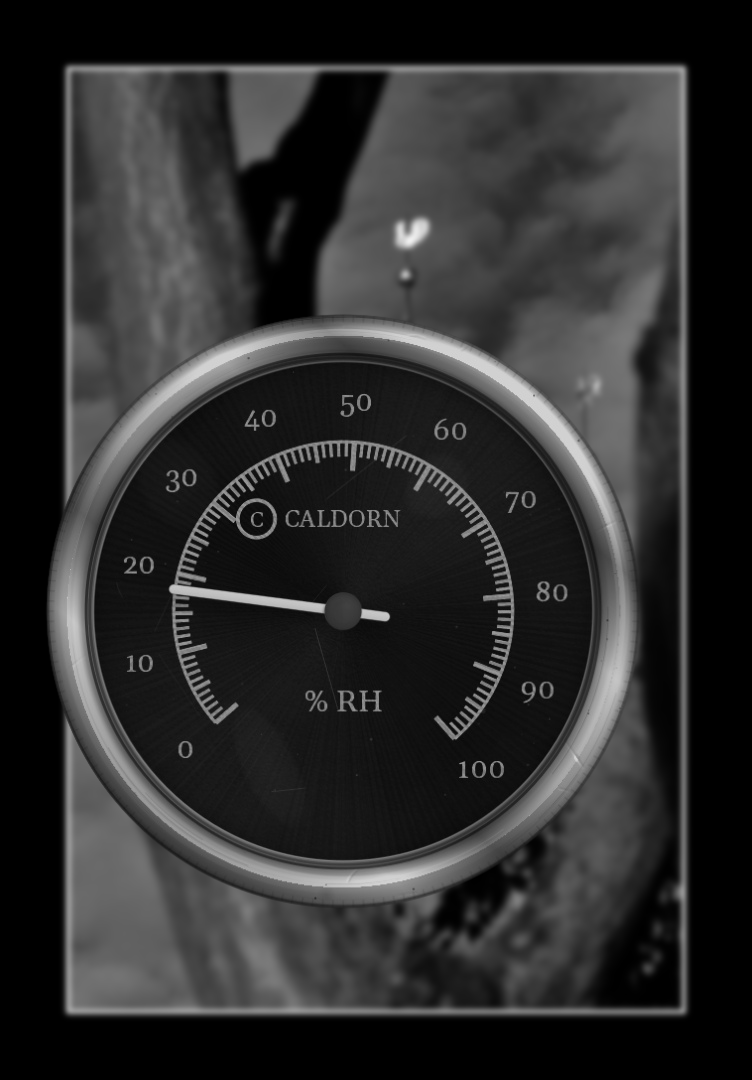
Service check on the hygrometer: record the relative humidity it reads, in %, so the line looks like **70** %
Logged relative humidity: **18** %
